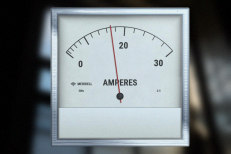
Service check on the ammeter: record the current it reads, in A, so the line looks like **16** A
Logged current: **17** A
